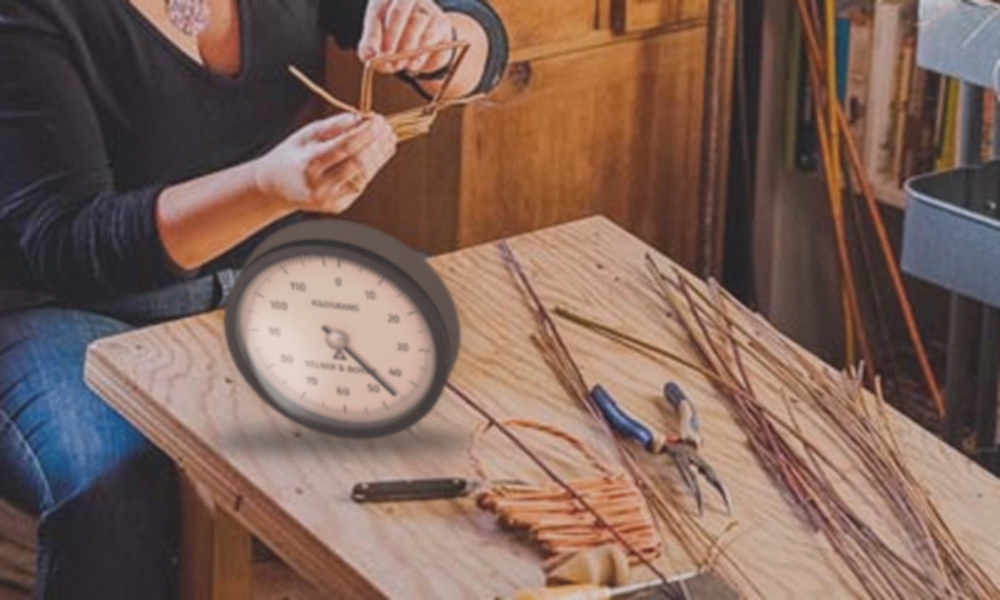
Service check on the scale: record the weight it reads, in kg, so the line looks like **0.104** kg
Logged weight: **45** kg
